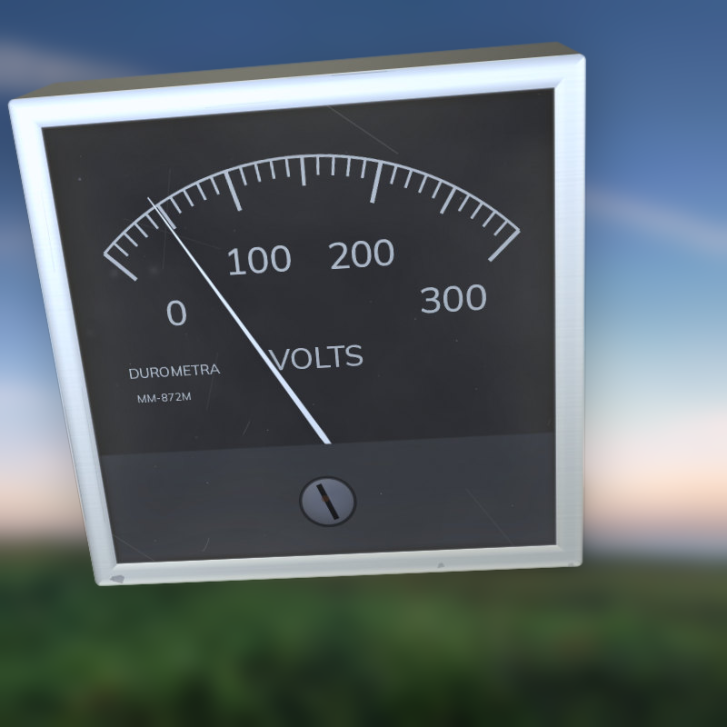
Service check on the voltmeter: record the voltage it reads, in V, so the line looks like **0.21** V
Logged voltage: **50** V
